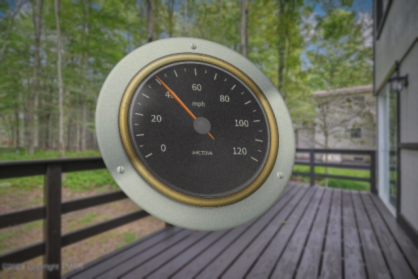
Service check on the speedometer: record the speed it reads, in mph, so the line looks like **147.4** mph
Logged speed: **40** mph
